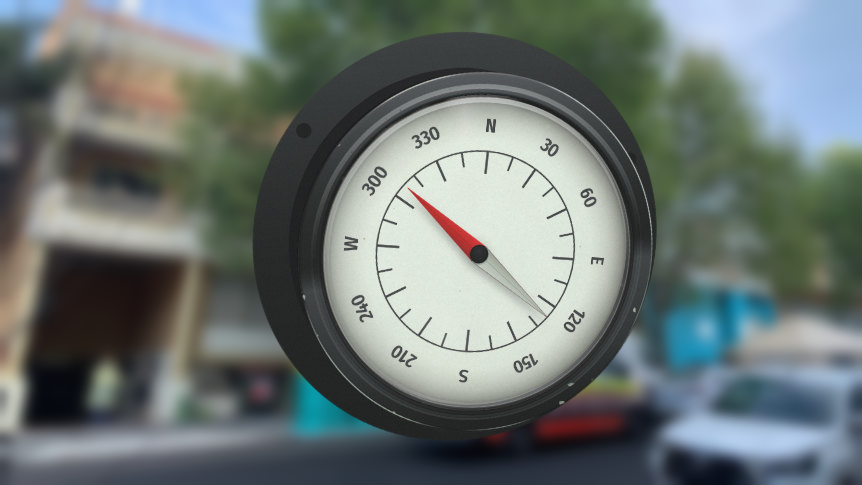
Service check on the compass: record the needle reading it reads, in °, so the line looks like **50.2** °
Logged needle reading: **307.5** °
